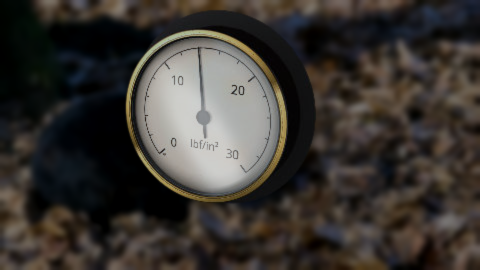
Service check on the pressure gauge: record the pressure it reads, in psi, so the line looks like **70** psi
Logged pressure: **14** psi
